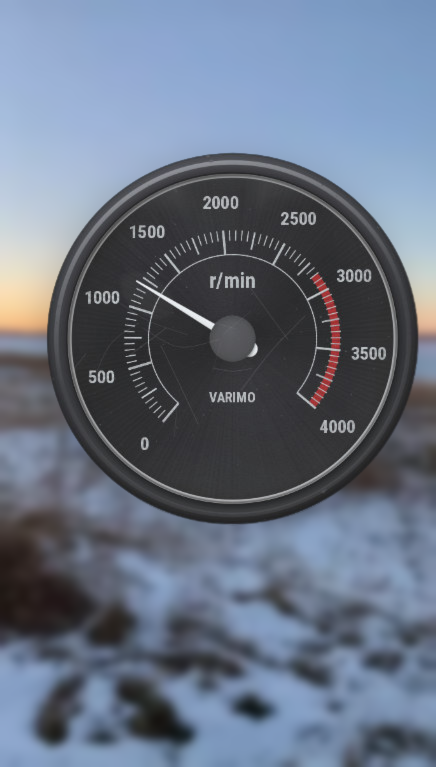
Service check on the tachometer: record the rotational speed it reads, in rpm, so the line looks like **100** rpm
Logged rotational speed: **1200** rpm
